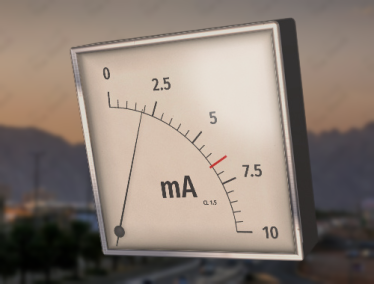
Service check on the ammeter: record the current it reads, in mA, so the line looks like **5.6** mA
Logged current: **2** mA
